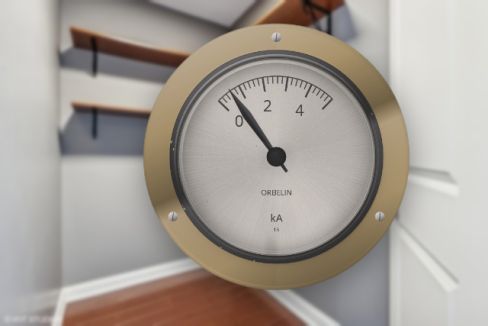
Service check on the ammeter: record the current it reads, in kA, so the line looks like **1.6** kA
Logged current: **0.6** kA
